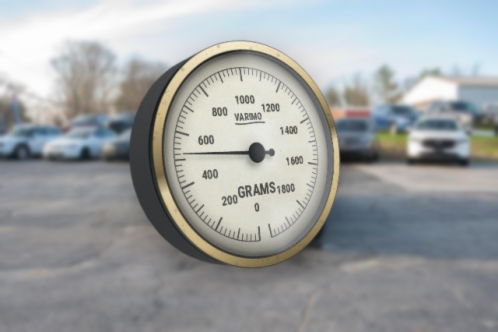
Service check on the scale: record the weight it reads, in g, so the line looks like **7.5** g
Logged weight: **520** g
